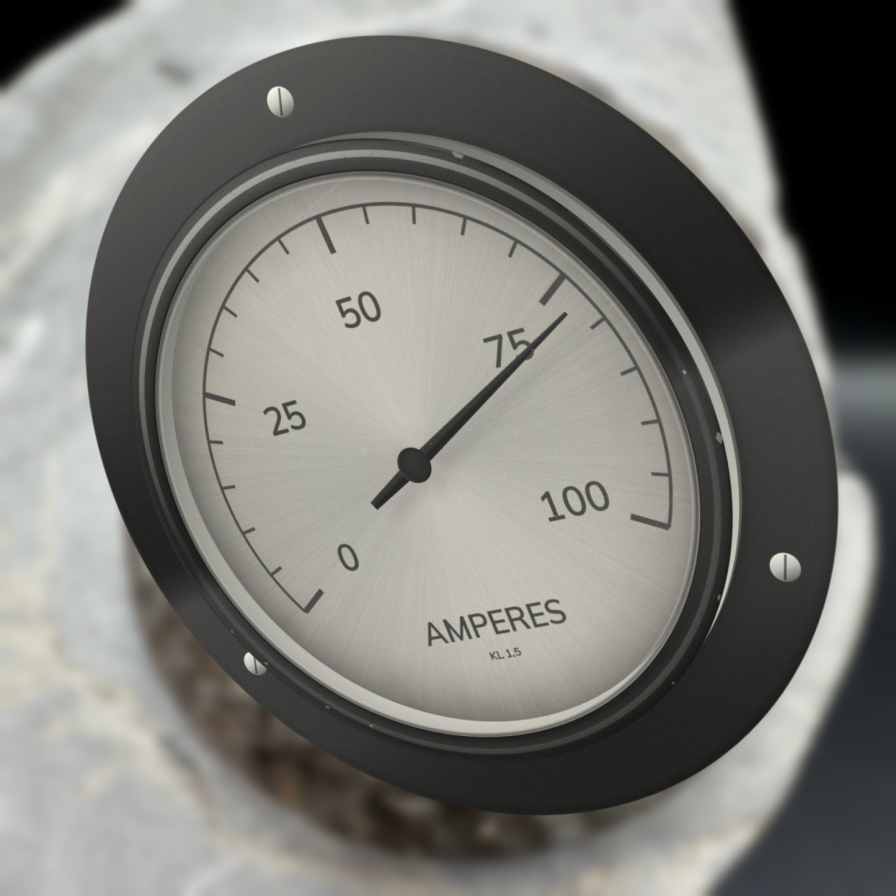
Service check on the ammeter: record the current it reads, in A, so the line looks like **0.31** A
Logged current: **77.5** A
